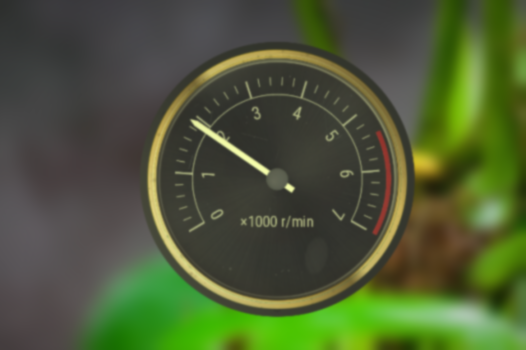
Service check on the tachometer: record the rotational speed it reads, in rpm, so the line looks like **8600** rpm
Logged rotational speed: **1900** rpm
